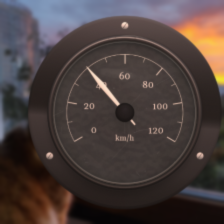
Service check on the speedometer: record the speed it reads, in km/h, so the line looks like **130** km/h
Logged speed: **40** km/h
